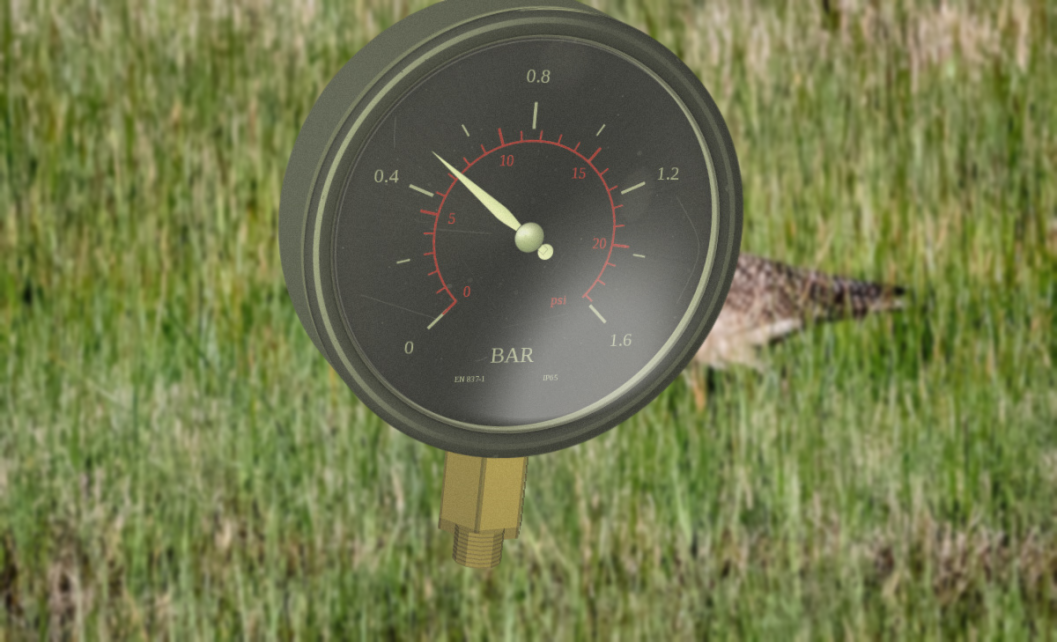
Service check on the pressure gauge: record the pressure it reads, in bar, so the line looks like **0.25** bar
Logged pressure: **0.5** bar
